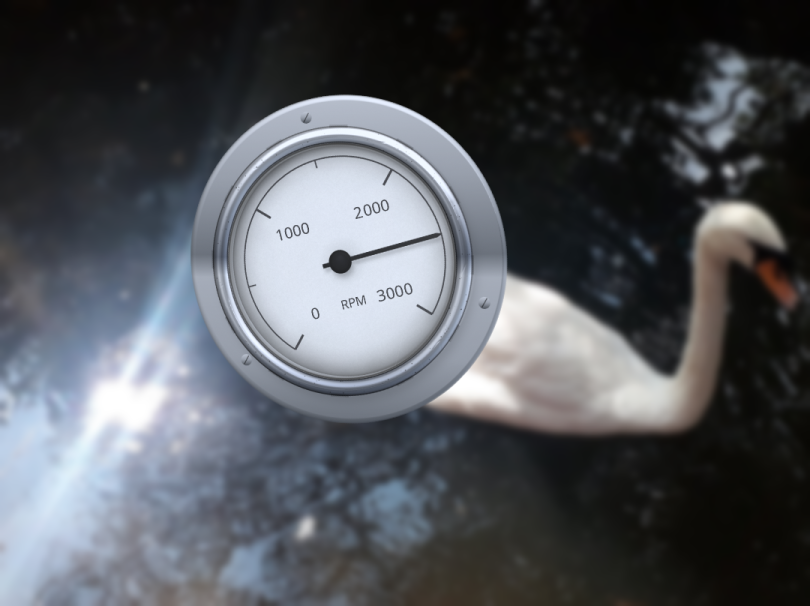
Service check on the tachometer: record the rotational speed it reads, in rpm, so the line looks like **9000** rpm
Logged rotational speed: **2500** rpm
